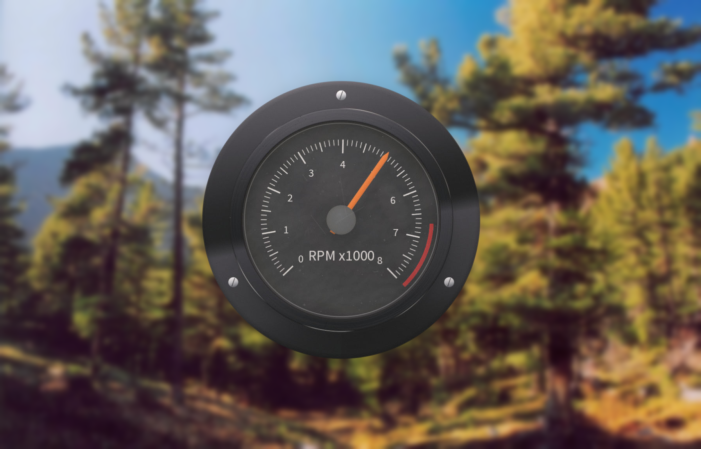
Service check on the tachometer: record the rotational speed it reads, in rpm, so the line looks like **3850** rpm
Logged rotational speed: **5000** rpm
